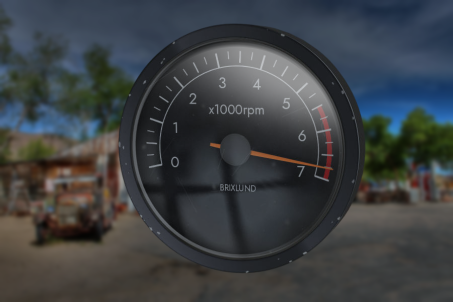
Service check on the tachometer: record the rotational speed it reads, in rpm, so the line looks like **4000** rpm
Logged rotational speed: **6750** rpm
